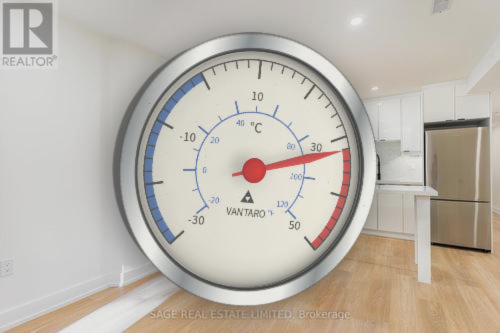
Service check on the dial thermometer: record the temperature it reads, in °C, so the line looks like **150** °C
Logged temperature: **32** °C
